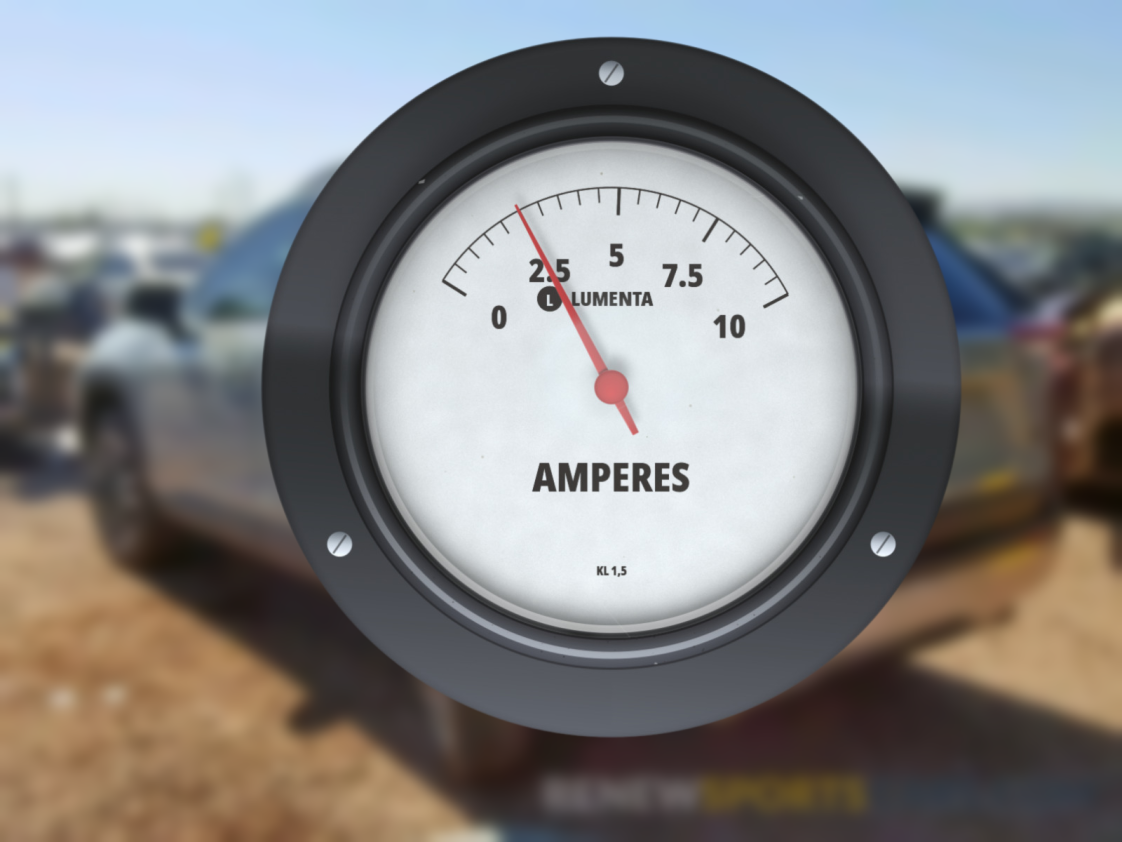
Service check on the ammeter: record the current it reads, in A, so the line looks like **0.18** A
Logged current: **2.5** A
